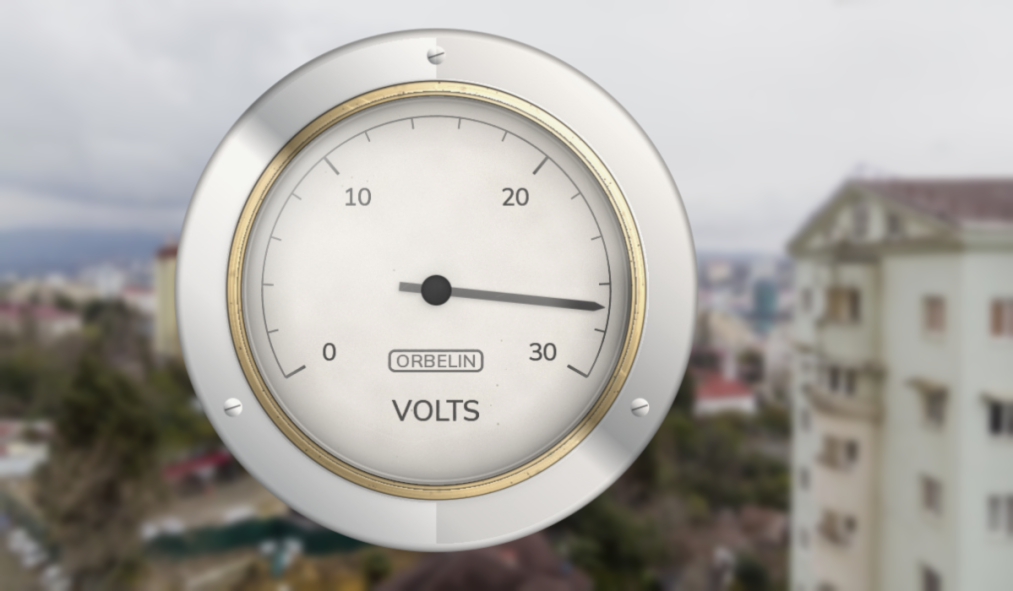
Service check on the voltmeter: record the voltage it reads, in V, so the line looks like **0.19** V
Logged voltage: **27** V
